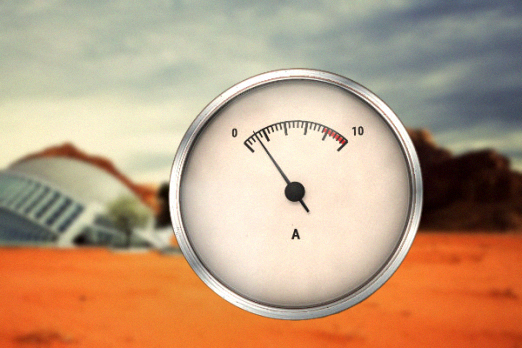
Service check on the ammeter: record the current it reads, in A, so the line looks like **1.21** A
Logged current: **1.2** A
